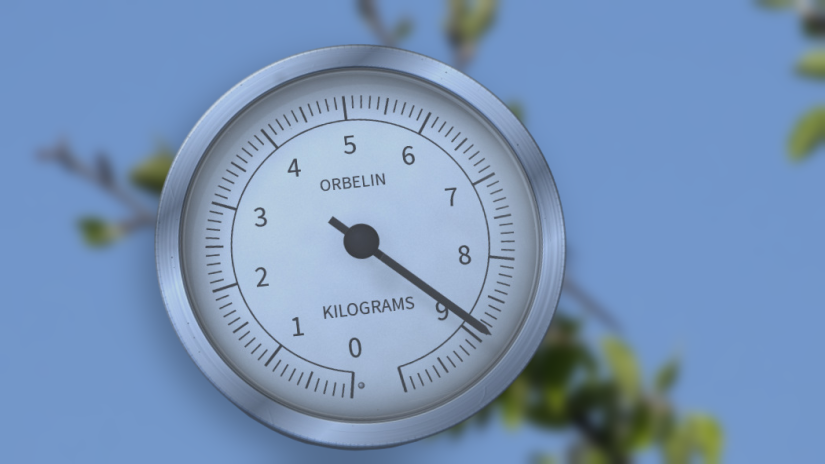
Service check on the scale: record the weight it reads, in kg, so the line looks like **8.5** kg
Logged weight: **8.9** kg
